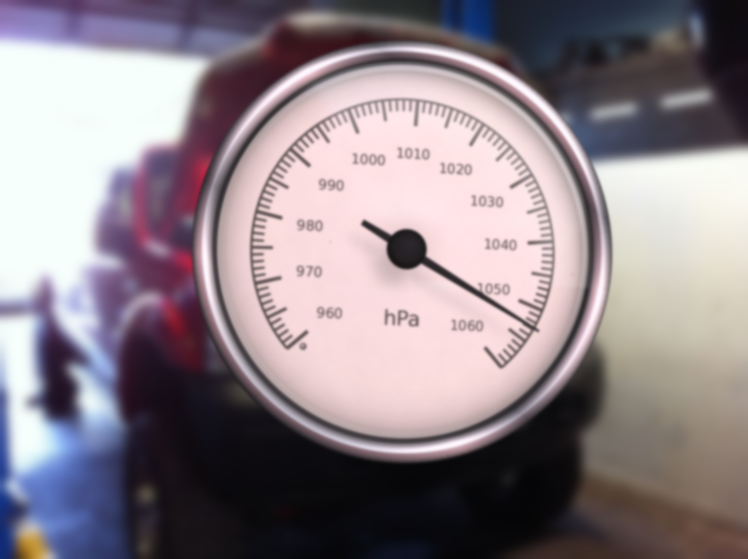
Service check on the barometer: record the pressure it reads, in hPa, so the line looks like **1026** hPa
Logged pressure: **1053** hPa
